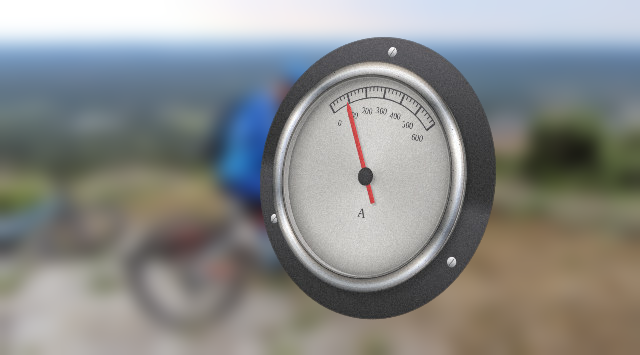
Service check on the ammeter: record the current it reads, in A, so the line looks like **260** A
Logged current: **100** A
